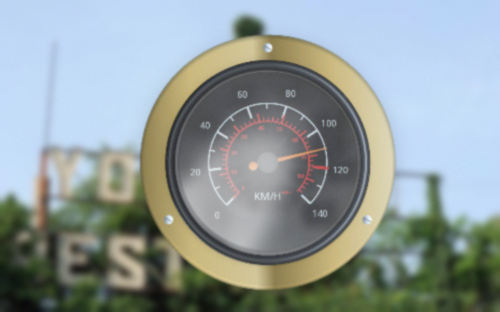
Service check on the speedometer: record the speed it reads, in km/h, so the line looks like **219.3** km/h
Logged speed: **110** km/h
